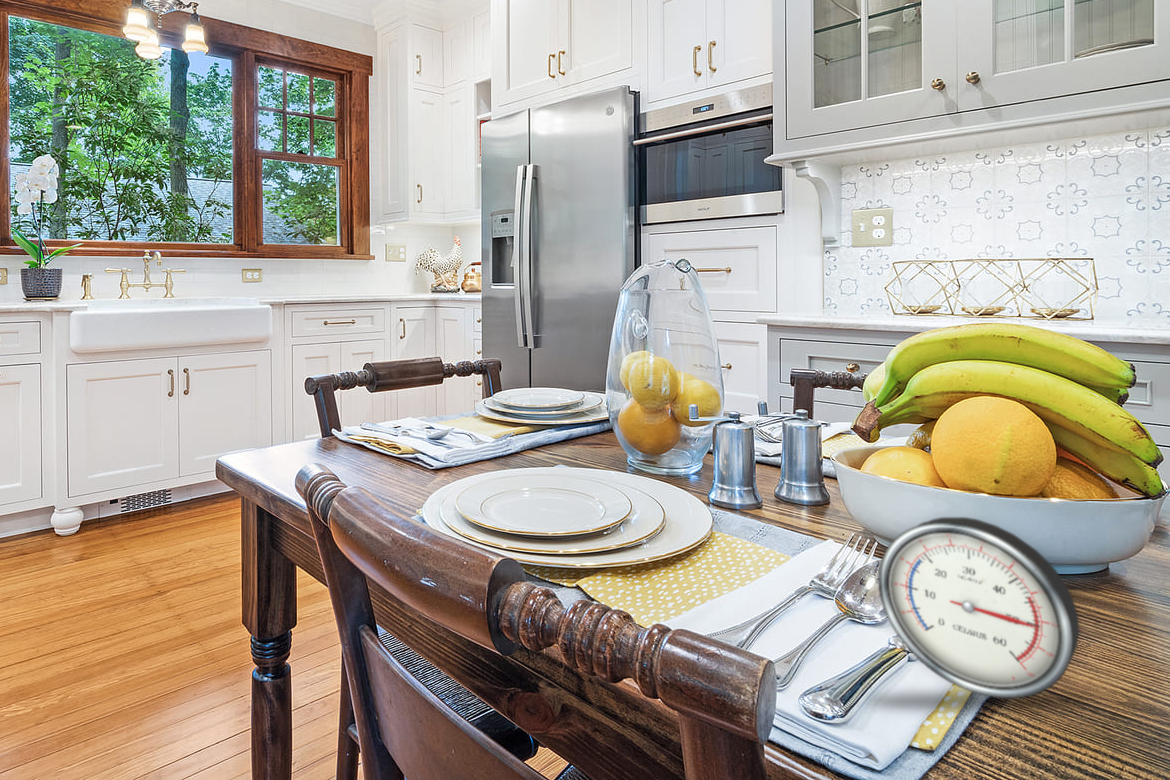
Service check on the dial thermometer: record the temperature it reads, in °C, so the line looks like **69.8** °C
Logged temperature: **50** °C
